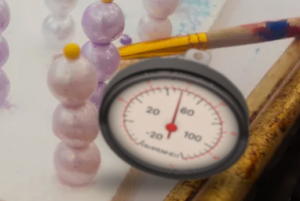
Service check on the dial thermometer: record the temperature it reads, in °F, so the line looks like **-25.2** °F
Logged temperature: **48** °F
